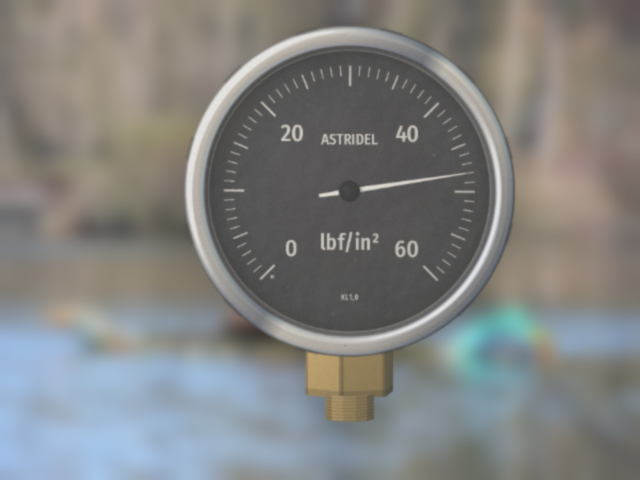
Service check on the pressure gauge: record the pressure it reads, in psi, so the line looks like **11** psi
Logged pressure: **48** psi
